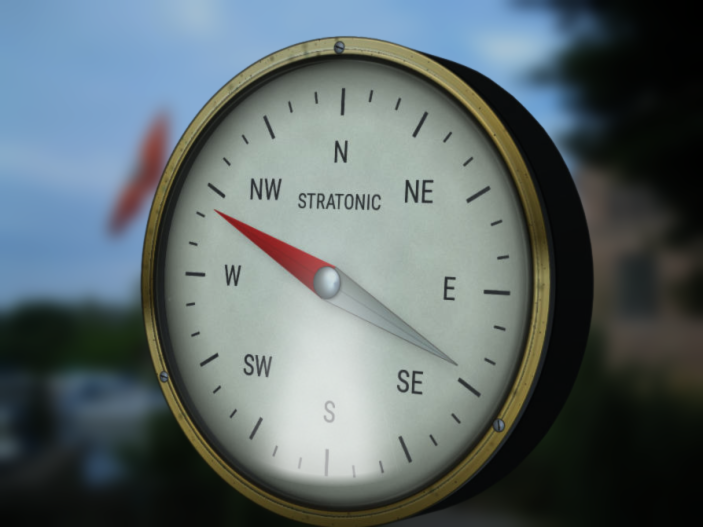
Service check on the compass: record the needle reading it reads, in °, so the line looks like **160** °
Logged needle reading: **295** °
